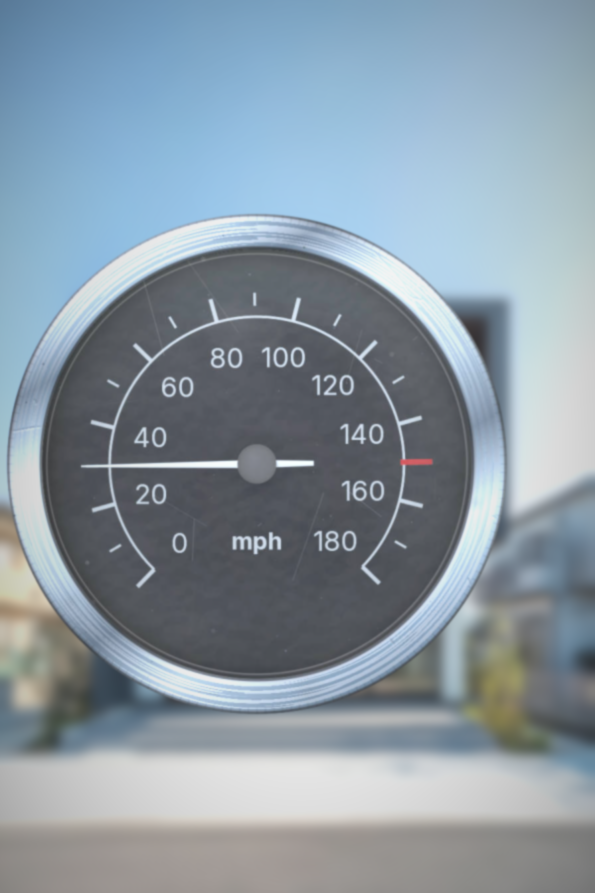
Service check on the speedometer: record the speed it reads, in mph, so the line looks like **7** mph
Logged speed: **30** mph
